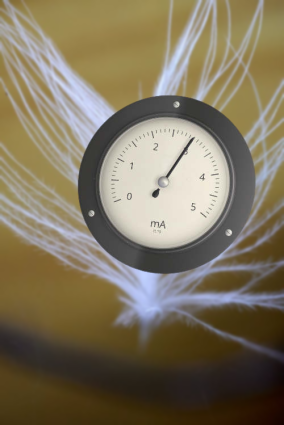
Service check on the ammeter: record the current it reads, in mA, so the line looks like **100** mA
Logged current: **3** mA
